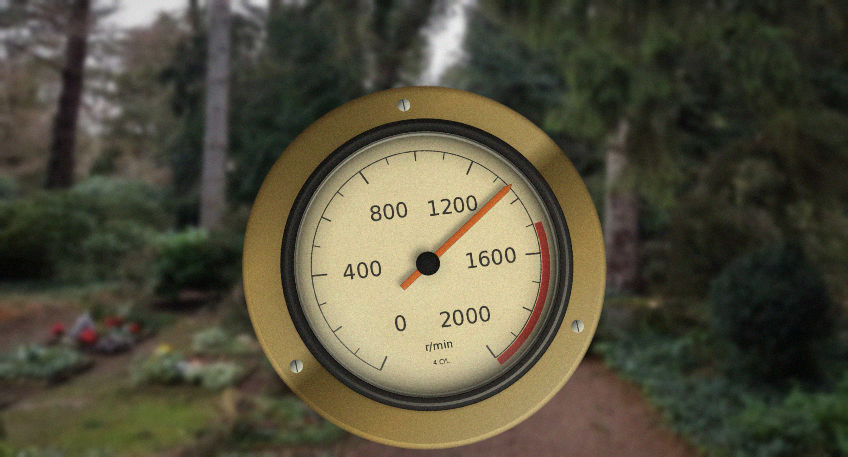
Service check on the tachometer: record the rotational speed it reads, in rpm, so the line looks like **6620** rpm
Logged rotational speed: **1350** rpm
